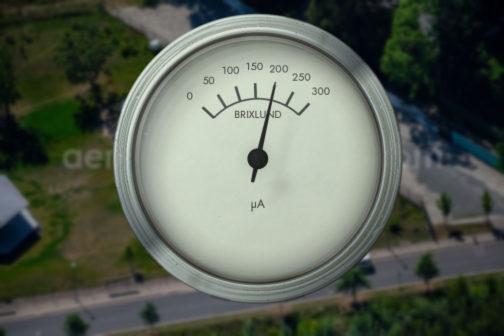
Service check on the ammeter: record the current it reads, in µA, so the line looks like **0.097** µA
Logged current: **200** µA
